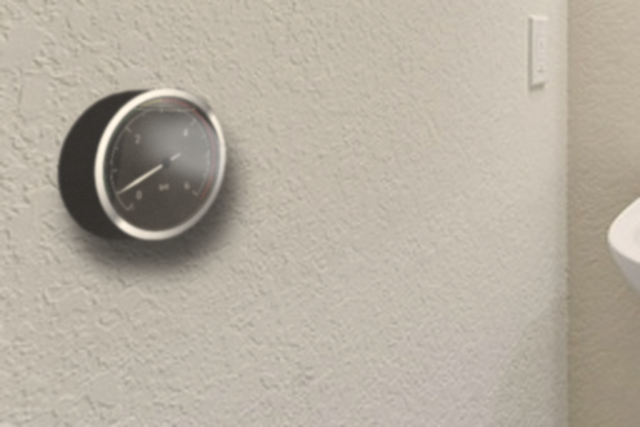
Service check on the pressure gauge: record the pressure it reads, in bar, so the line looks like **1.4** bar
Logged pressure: **0.5** bar
